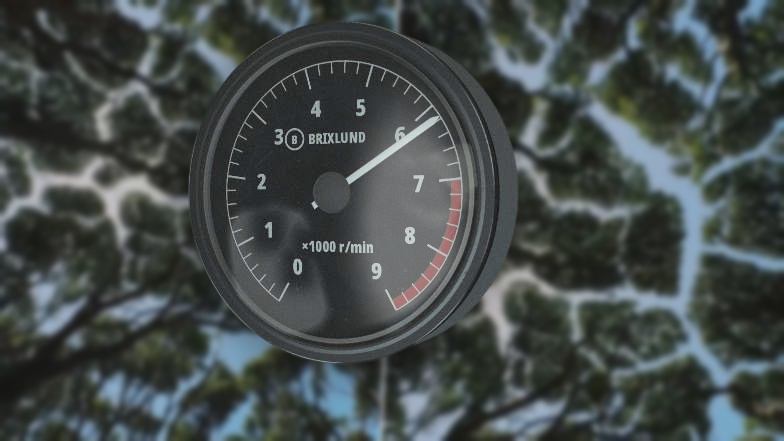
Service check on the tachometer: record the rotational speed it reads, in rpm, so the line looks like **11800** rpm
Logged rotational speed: **6200** rpm
